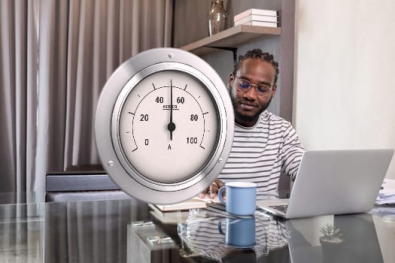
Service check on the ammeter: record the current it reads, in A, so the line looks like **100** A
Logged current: **50** A
